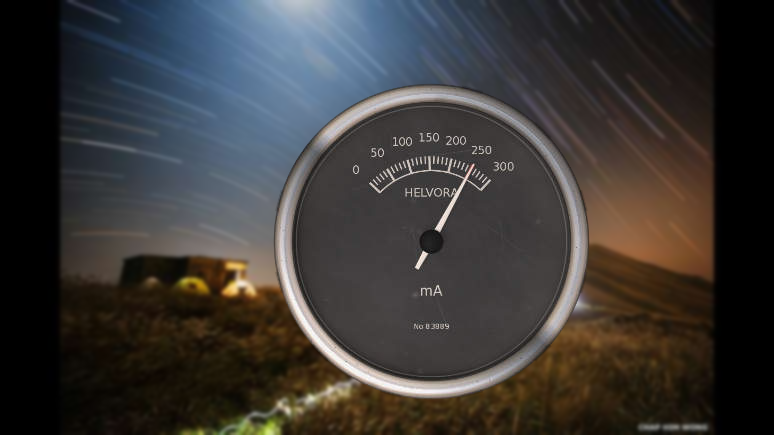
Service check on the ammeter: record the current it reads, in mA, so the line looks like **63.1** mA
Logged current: **250** mA
